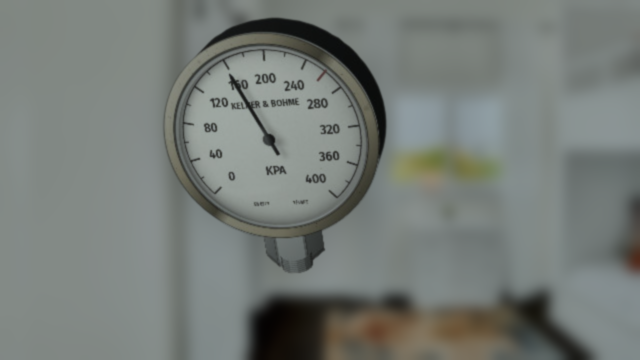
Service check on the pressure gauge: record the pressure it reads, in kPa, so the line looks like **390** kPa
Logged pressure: **160** kPa
